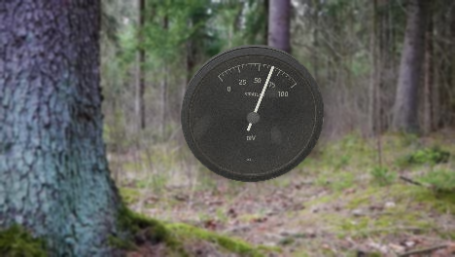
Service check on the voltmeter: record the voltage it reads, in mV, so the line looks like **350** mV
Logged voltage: **65** mV
